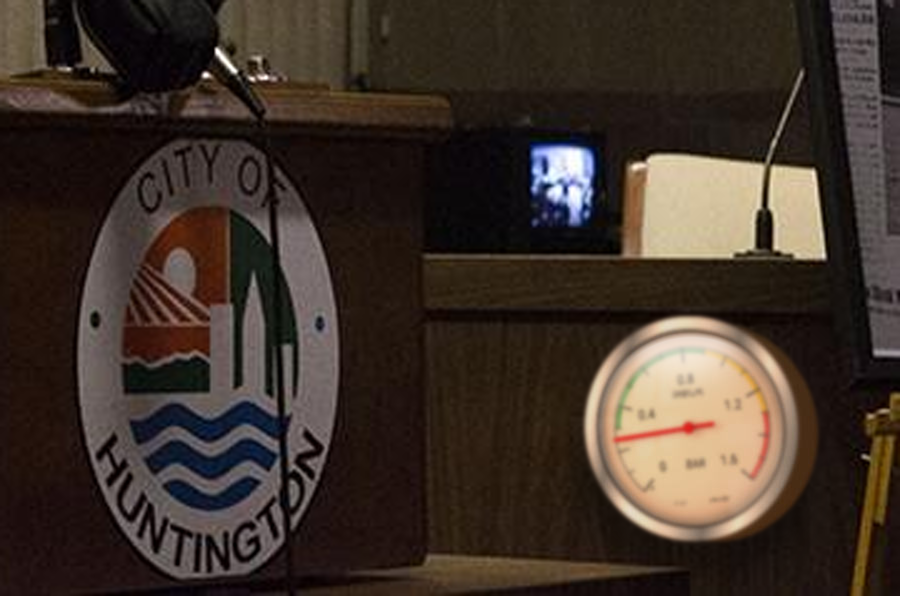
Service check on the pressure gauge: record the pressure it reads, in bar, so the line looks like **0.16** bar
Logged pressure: **0.25** bar
